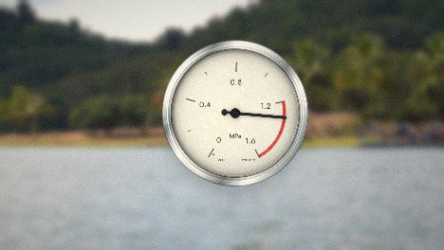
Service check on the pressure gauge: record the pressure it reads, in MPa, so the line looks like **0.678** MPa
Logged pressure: **1.3** MPa
